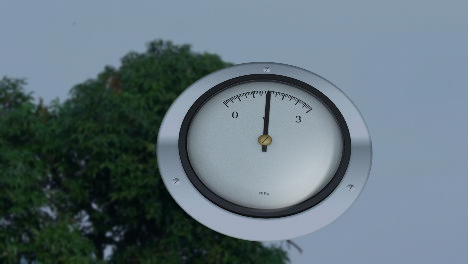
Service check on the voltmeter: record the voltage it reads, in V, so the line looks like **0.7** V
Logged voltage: **1.5** V
